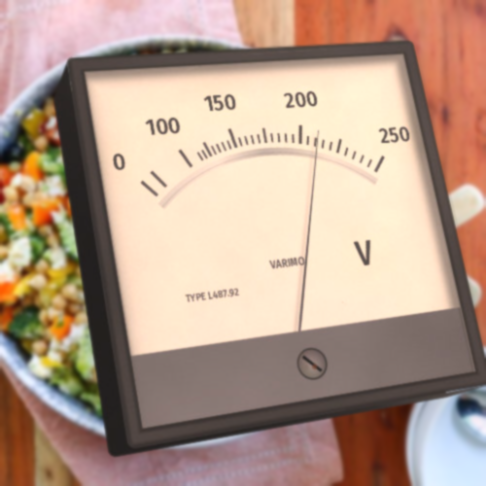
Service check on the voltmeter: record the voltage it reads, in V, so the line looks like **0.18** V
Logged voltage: **210** V
